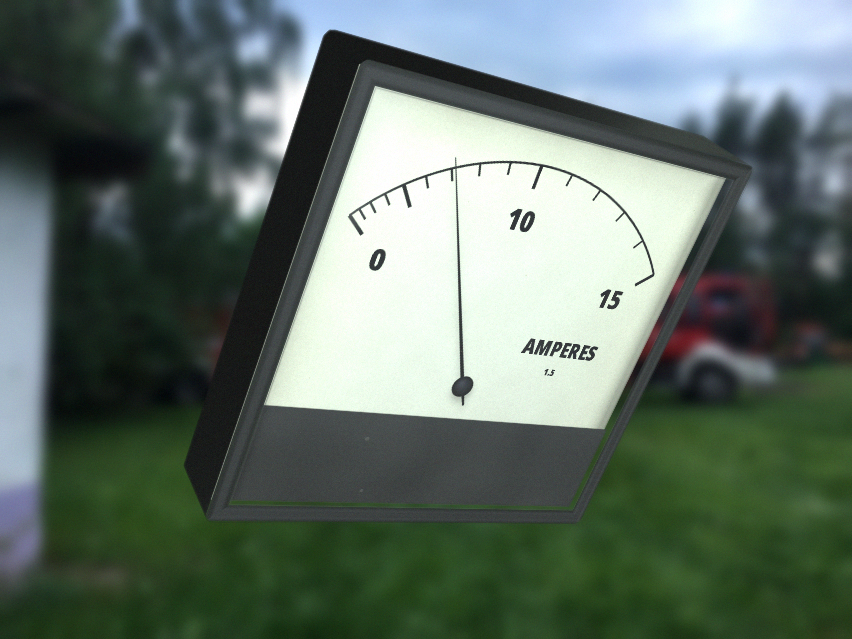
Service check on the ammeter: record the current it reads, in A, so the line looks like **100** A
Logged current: **7** A
